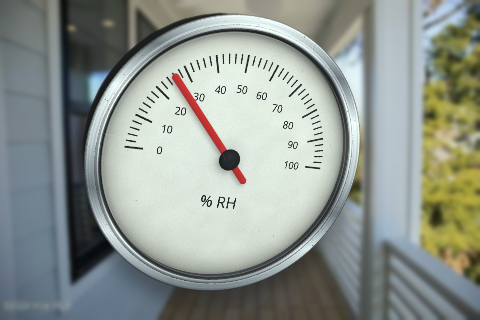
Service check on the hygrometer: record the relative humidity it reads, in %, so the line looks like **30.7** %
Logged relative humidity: **26** %
